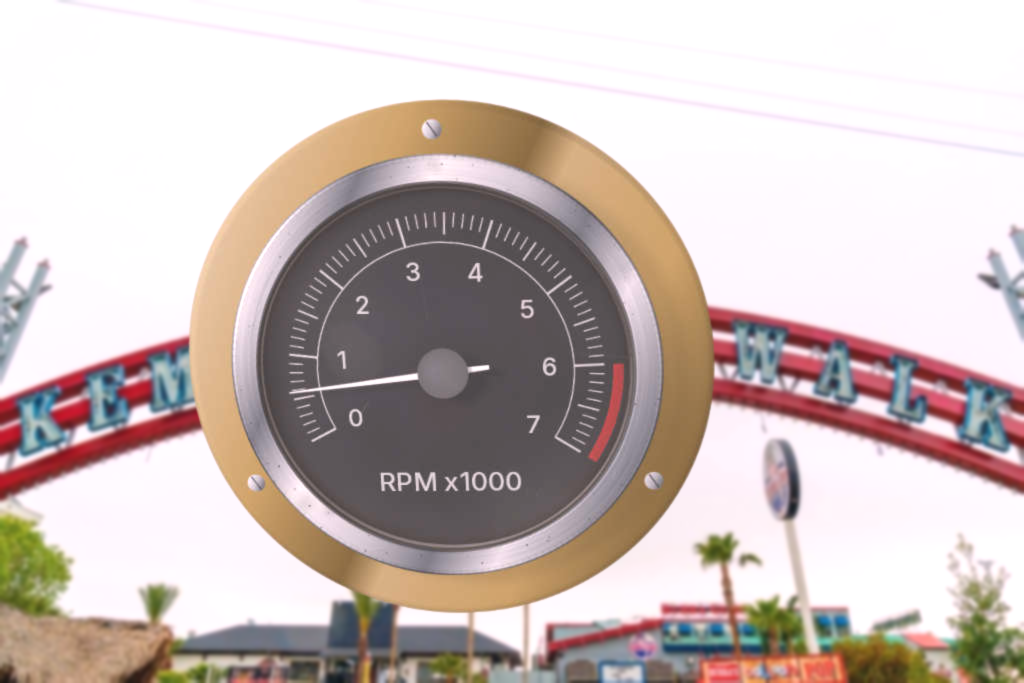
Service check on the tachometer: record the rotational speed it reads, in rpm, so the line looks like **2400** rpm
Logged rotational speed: **600** rpm
